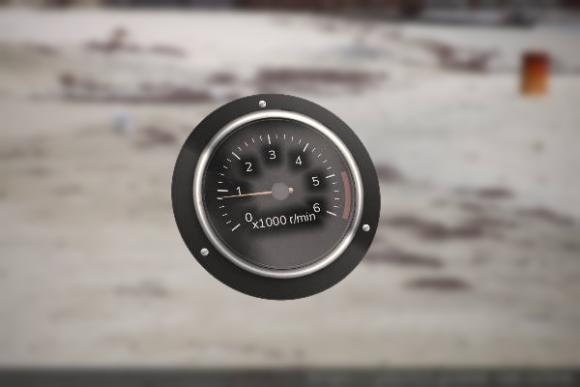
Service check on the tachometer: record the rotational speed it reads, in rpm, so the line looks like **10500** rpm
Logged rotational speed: **800** rpm
